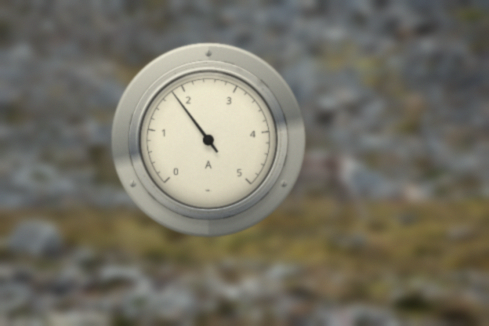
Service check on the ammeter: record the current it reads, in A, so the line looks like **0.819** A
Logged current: **1.8** A
